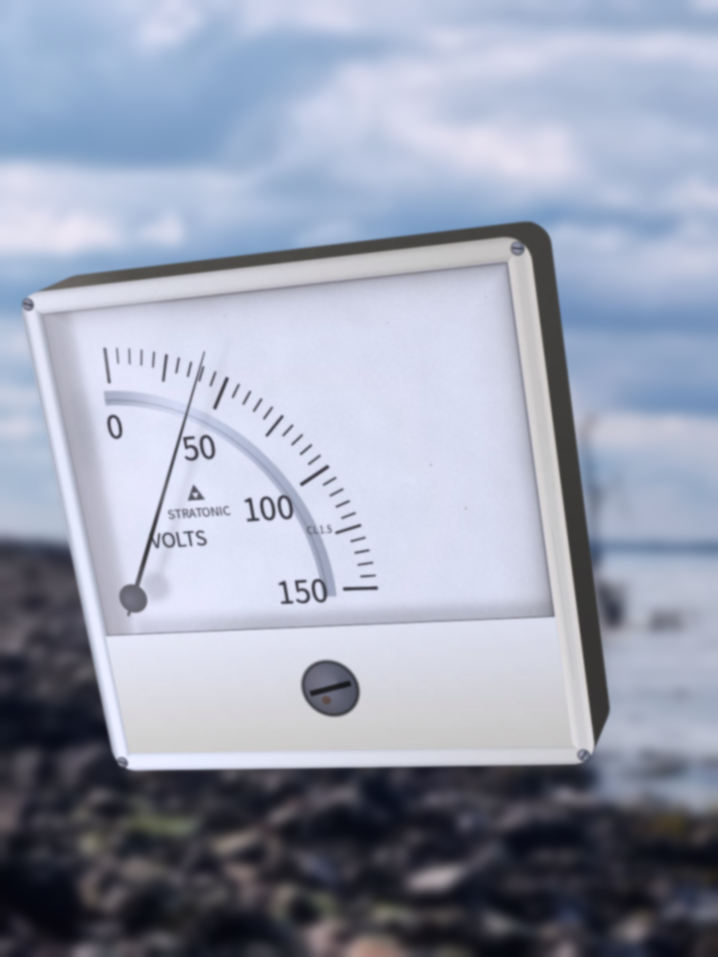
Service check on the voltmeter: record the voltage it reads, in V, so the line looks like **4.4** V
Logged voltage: **40** V
